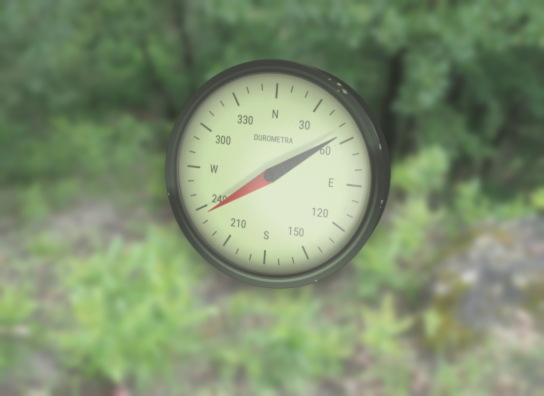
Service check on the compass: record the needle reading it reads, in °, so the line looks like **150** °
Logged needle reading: **235** °
